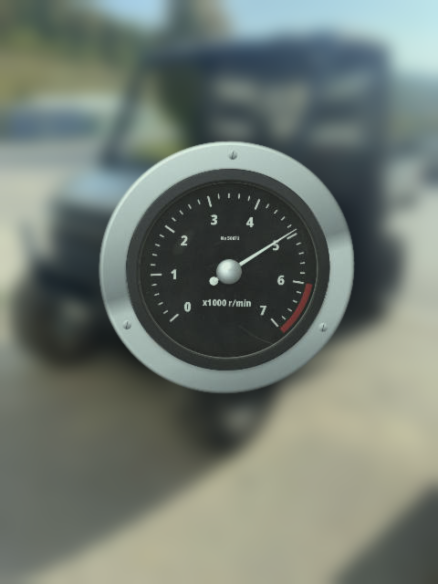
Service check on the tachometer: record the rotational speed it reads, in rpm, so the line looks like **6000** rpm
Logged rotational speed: **4900** rpm
